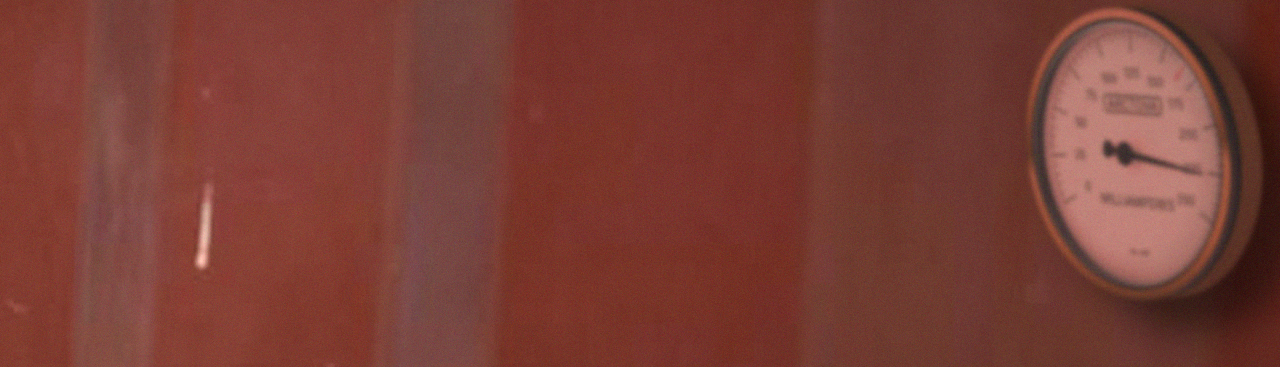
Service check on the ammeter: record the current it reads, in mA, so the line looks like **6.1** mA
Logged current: **225** mA
